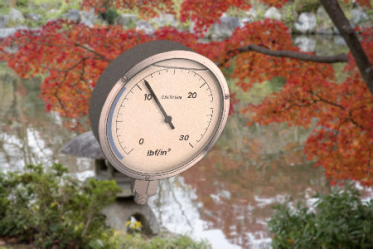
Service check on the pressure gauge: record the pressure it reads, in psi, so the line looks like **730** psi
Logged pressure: **11** psi
